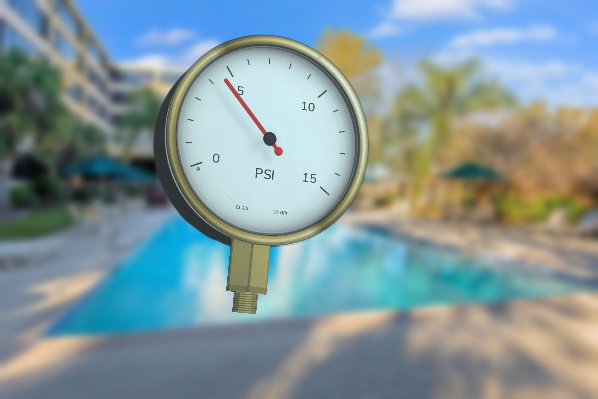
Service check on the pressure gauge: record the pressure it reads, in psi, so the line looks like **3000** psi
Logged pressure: **4.5** psi
